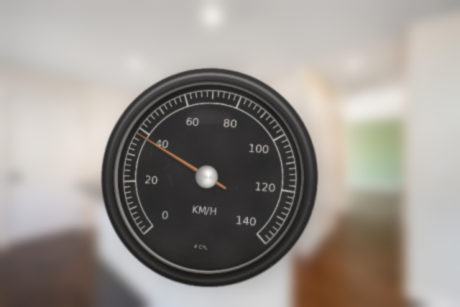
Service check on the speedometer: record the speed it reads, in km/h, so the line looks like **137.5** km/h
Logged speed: **38** km/h
